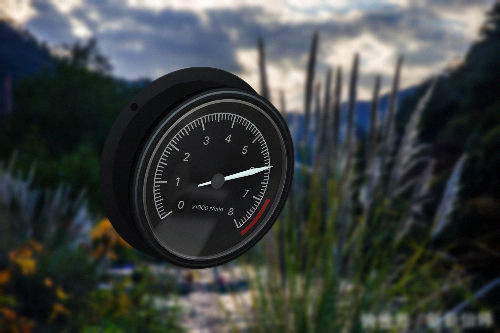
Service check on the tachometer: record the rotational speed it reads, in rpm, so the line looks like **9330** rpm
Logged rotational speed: **6000** rpm
